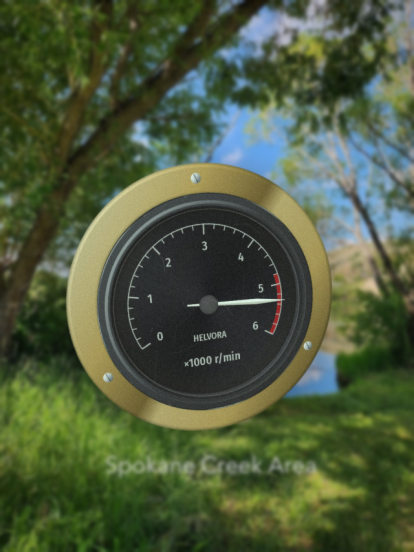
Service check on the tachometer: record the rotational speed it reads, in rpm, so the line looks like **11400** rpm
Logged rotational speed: **5300** rpm
